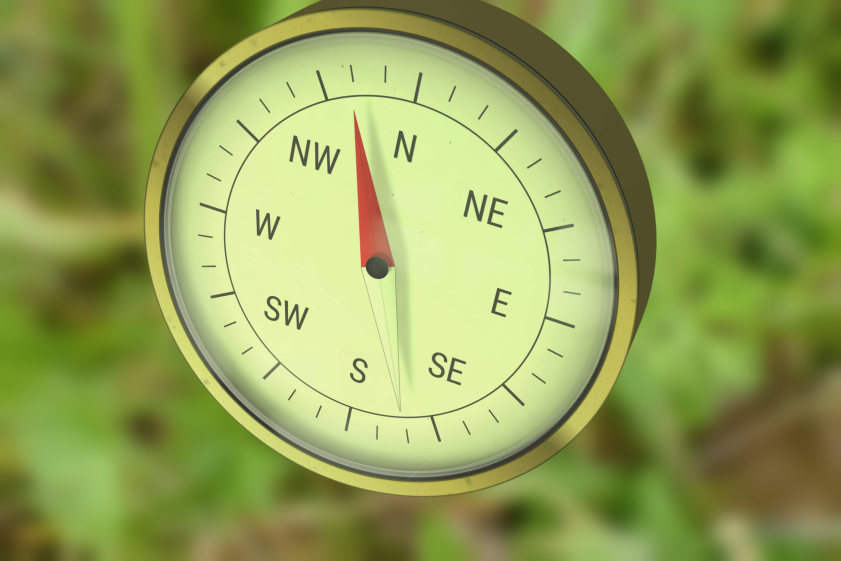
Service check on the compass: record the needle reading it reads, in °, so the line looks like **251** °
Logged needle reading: **340** °
